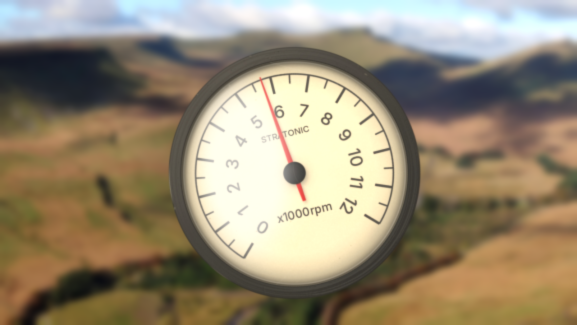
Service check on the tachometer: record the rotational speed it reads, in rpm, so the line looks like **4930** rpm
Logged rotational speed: **5750** rpm
